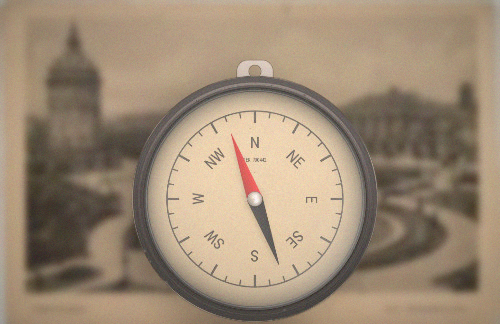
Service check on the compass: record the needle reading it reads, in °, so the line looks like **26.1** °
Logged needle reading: **340** °
